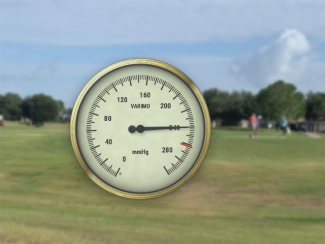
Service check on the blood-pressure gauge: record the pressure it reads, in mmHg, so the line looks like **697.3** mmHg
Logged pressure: **240** mmHg
